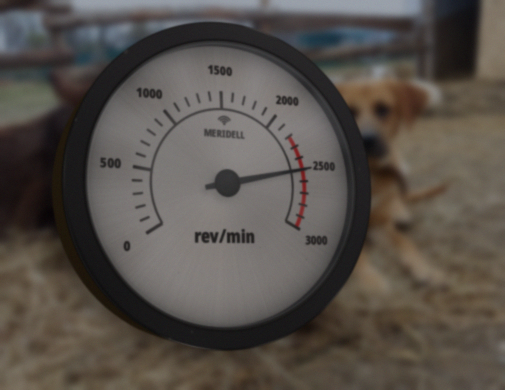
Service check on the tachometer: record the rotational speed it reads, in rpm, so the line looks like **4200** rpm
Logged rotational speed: **2500** rpm
